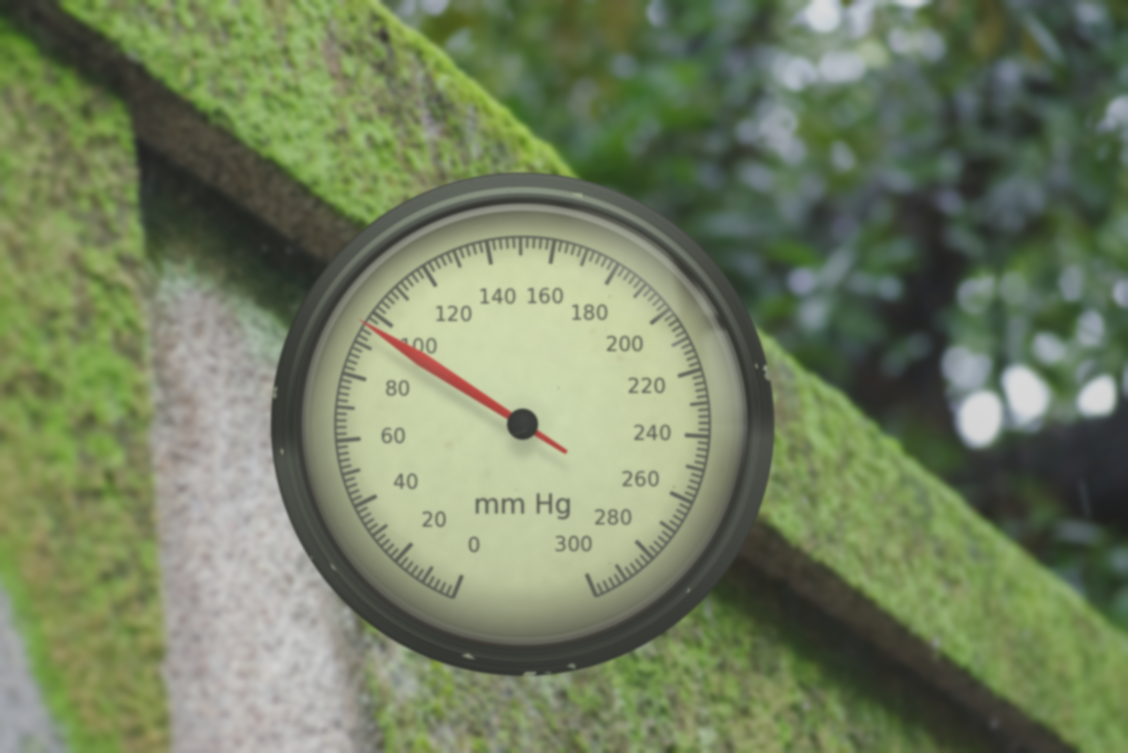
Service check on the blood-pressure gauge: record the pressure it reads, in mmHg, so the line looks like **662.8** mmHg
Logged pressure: **96** mmHg
